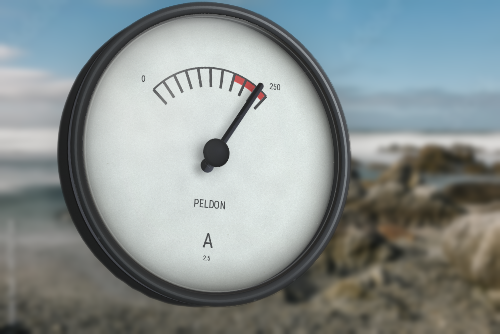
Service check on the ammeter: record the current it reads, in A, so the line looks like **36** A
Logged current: **225** A
